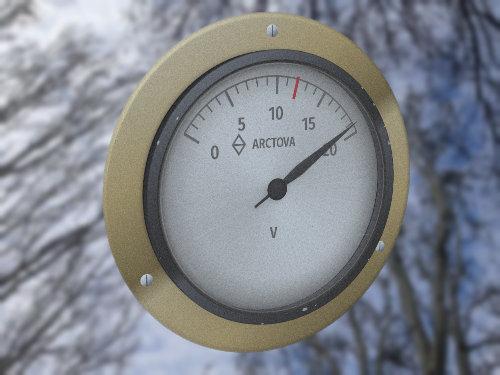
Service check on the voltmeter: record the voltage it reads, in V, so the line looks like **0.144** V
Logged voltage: **19** V
